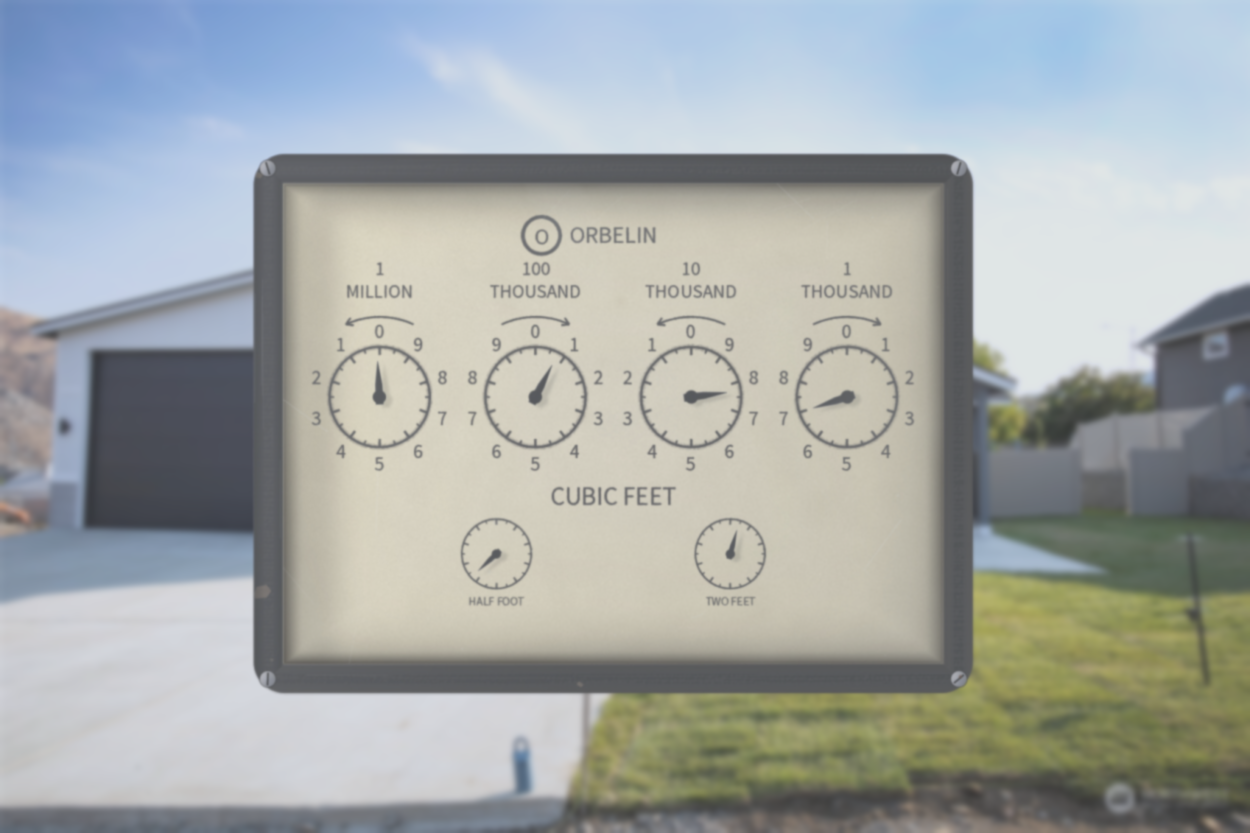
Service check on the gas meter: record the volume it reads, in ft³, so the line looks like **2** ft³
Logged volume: **7700** ft³
